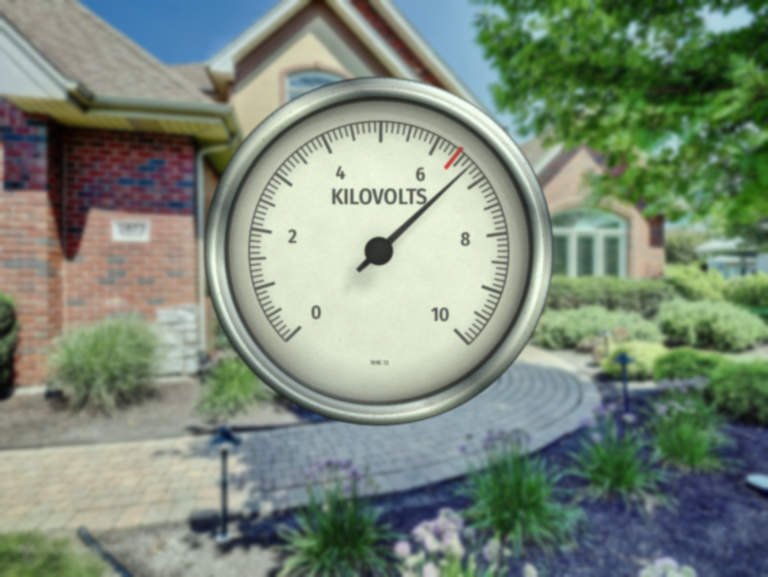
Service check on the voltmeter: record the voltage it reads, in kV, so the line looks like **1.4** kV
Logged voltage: **6.7** kV
